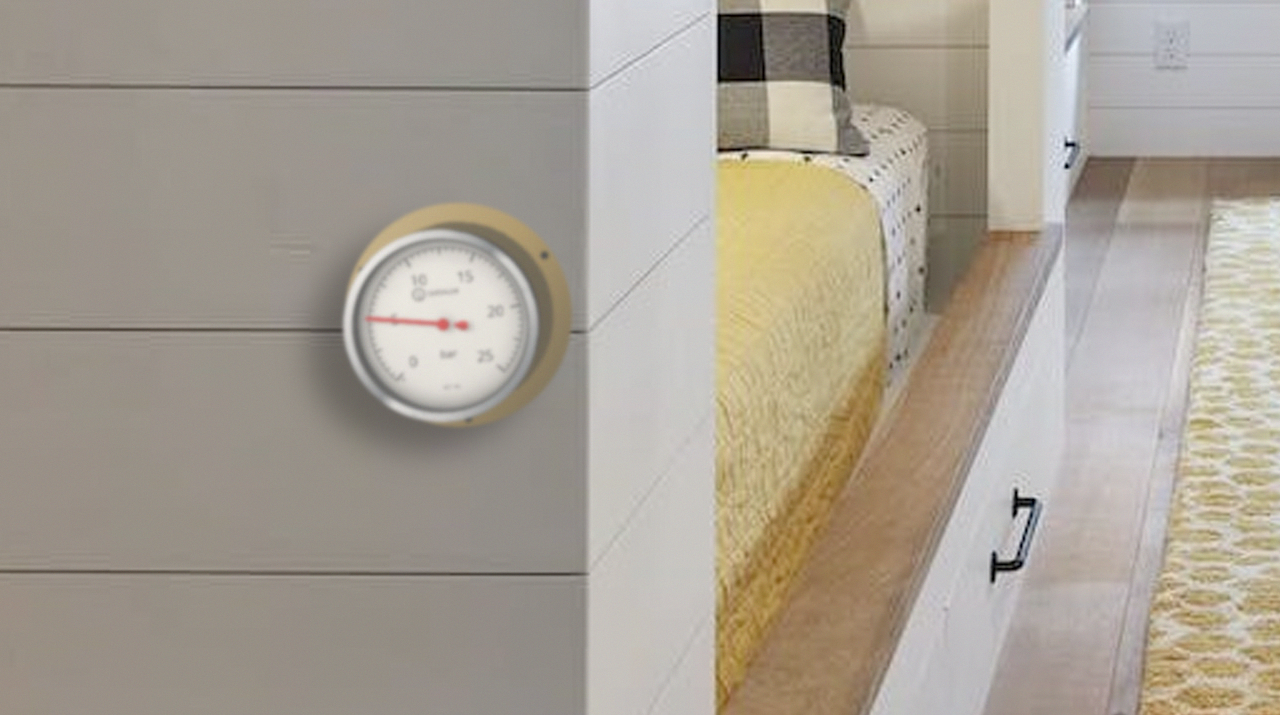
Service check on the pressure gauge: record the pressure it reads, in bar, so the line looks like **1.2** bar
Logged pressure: **5** bar
